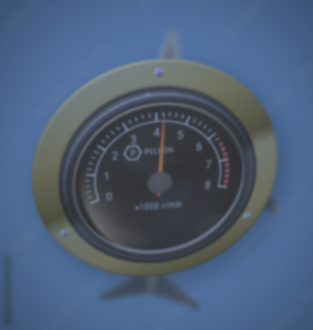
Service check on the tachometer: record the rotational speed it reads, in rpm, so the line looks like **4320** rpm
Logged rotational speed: **4200** rpm
